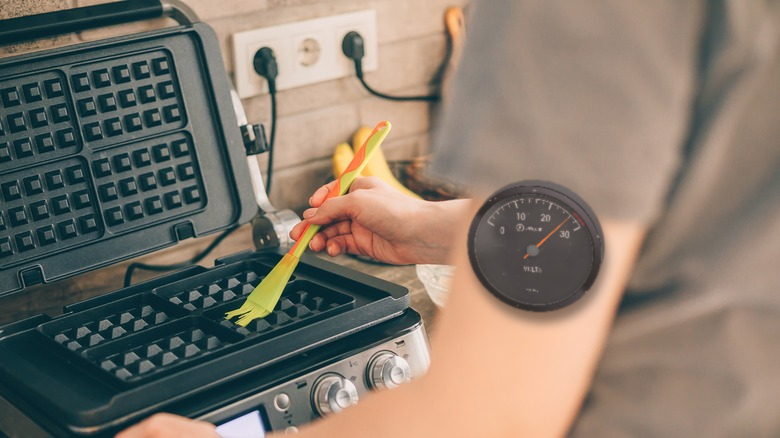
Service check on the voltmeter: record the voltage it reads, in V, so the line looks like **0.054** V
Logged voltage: **26** V
